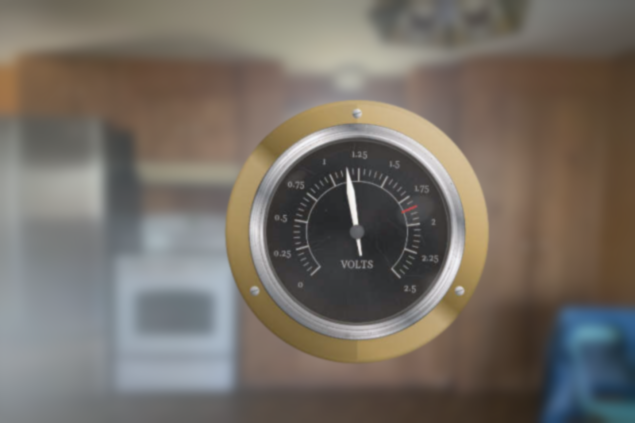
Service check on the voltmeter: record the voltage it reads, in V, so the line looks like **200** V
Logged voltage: **1.15** V
